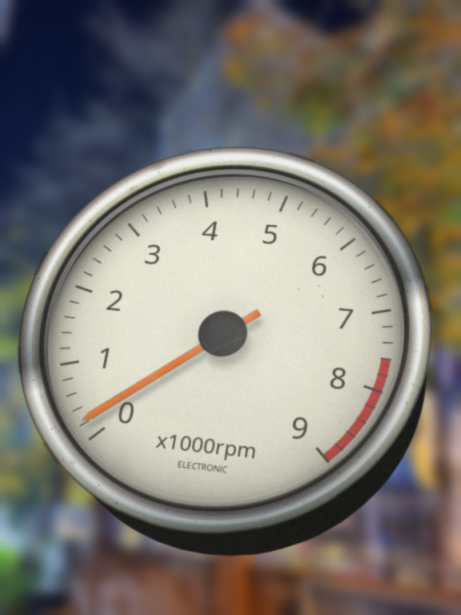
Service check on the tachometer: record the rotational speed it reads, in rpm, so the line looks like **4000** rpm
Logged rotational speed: **200** rpm
